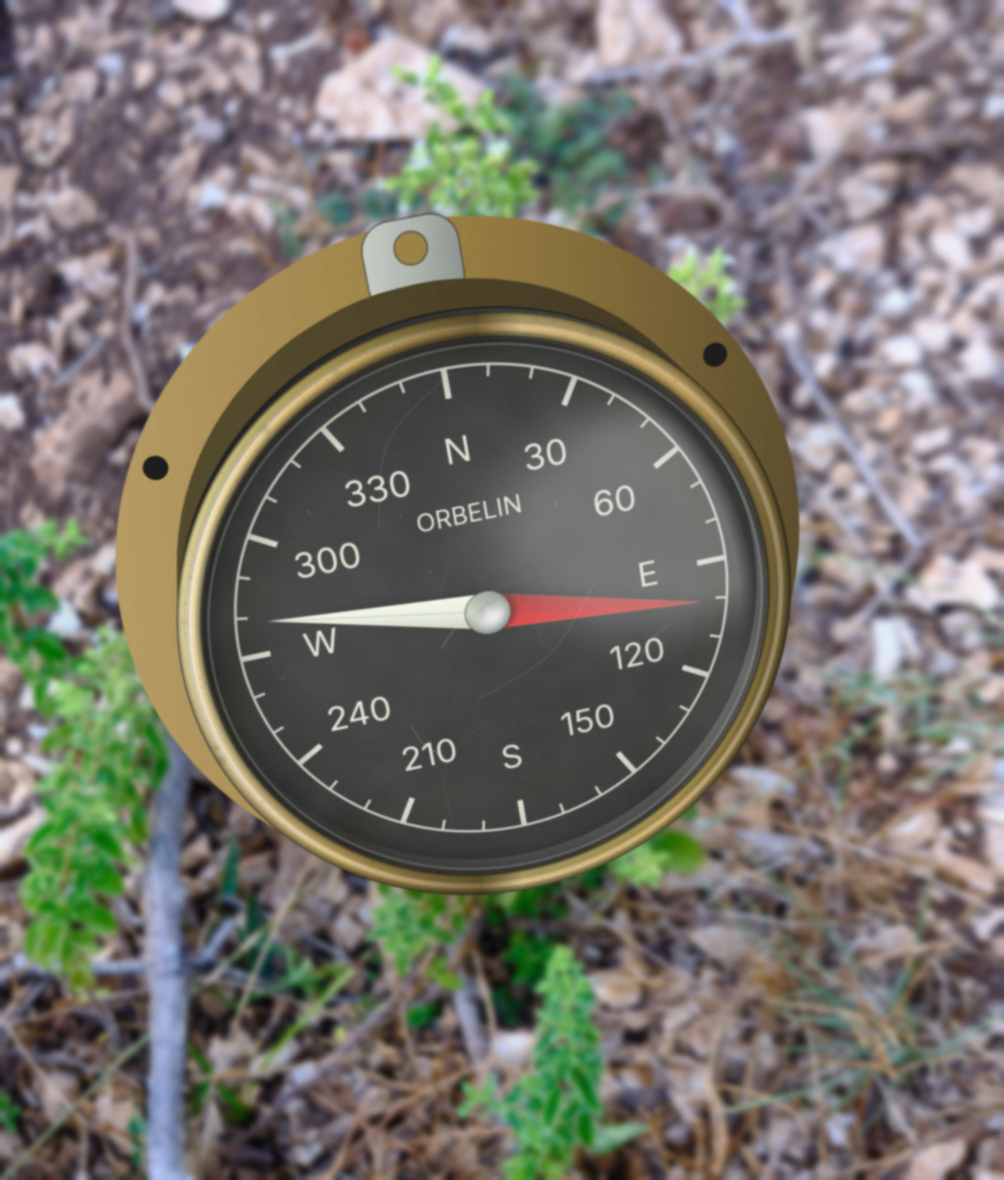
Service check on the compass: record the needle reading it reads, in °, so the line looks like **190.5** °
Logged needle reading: **100** °
